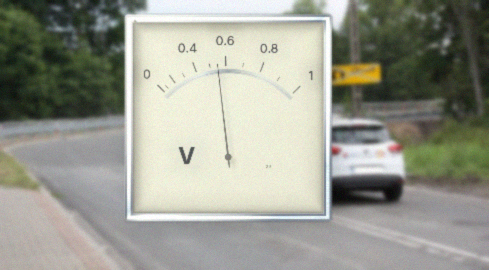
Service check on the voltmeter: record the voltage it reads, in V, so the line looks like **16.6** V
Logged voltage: **0.55** V
